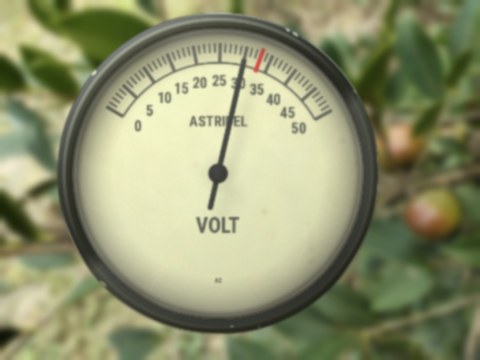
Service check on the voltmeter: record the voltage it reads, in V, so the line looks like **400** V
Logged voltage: **30** V
